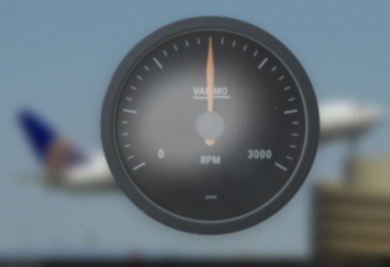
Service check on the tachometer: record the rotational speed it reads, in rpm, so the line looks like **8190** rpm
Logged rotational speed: **1500** rpm
